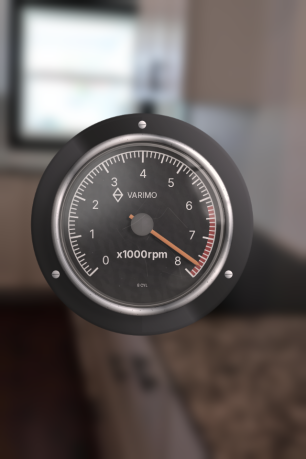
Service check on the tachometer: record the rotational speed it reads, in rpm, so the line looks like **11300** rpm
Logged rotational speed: **7700** rpm
